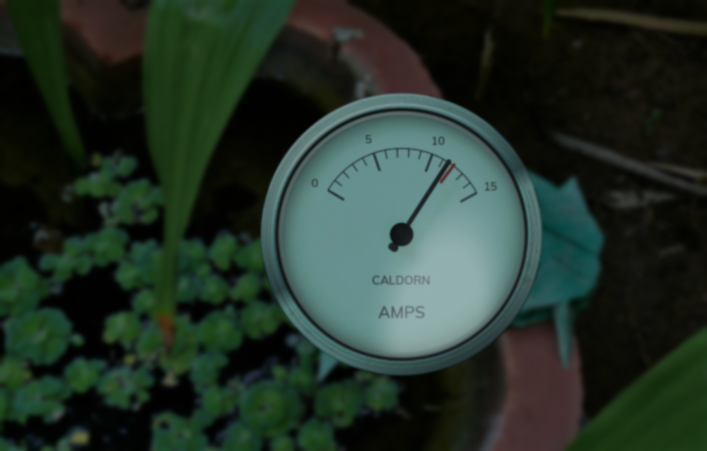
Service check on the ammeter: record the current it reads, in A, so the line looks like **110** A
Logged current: **11.5** A
